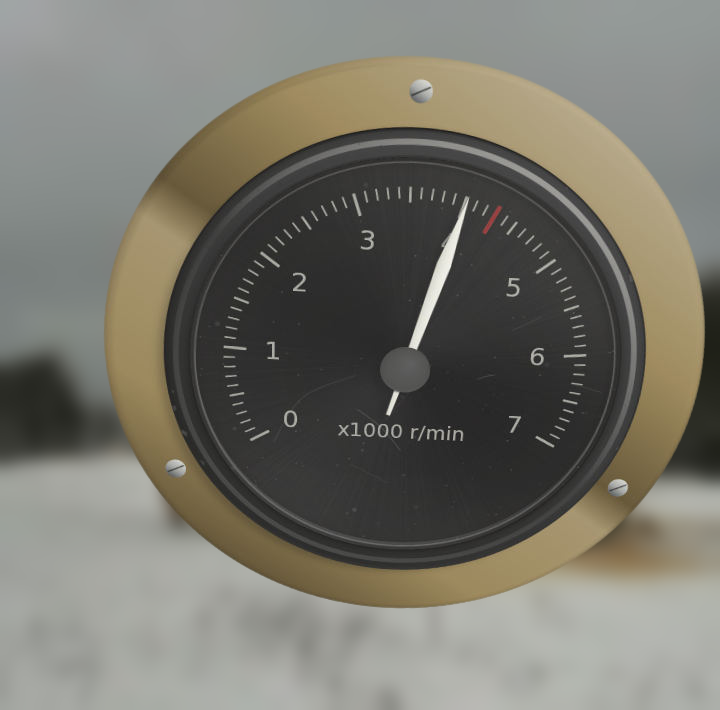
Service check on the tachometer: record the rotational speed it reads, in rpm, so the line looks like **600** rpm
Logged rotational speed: **4000** rpm
